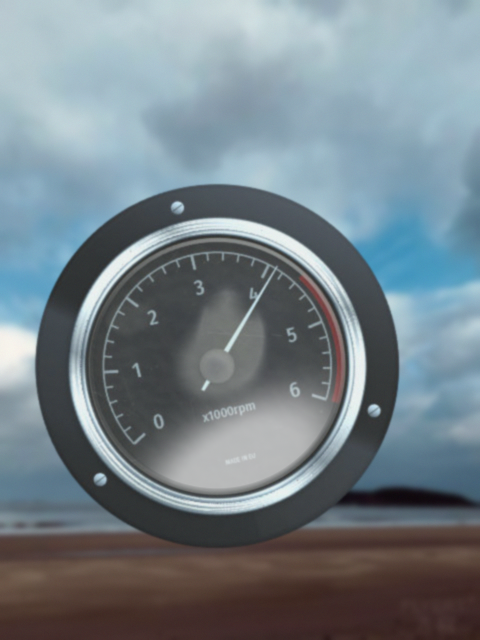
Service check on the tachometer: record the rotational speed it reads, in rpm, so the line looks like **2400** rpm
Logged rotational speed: **4100** rpm
